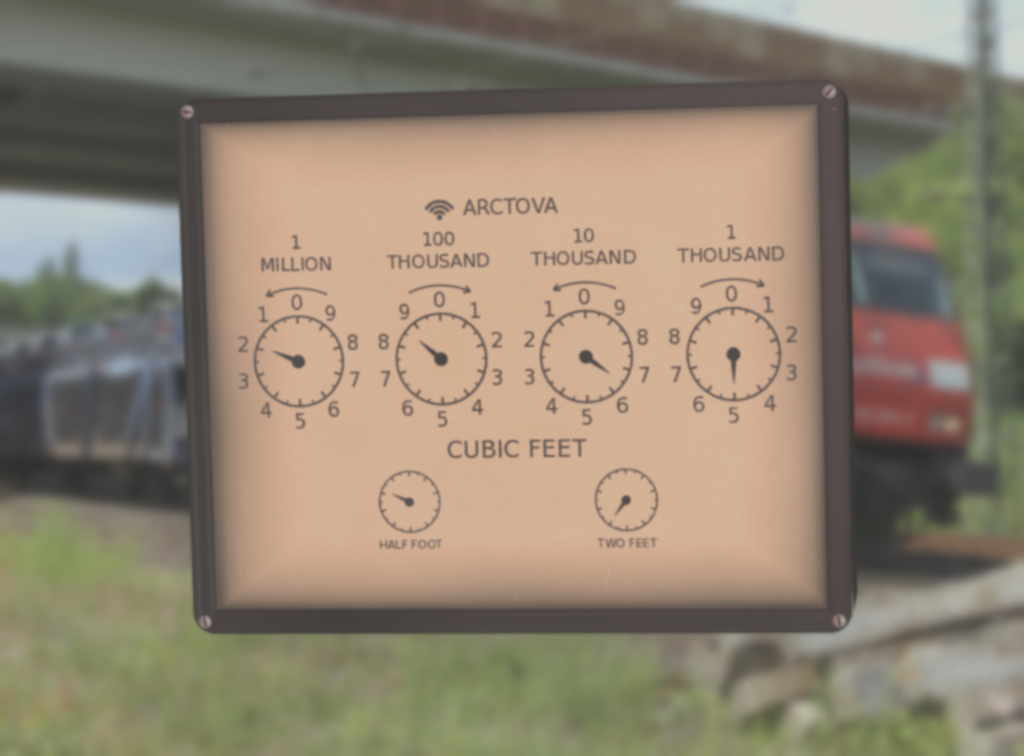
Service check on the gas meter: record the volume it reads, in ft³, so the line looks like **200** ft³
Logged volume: **186500** ft³
